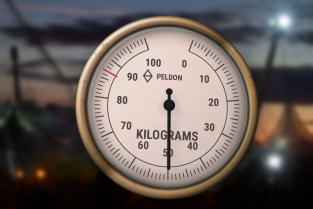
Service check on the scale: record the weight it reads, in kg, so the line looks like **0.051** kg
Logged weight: **50** kg
